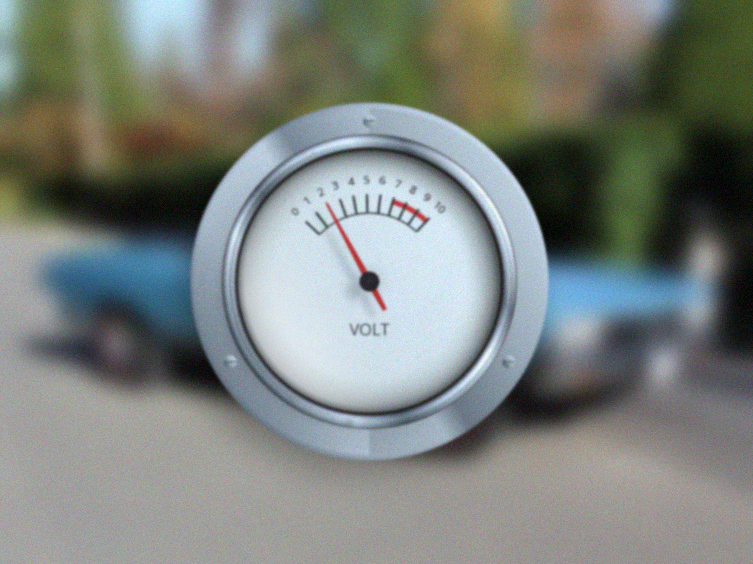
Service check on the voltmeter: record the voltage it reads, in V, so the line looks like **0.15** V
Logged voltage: **2** V
